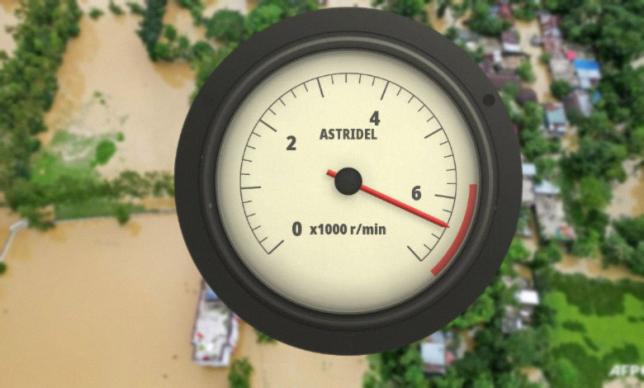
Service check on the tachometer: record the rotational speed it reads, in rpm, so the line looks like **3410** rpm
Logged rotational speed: **6400** rpm
